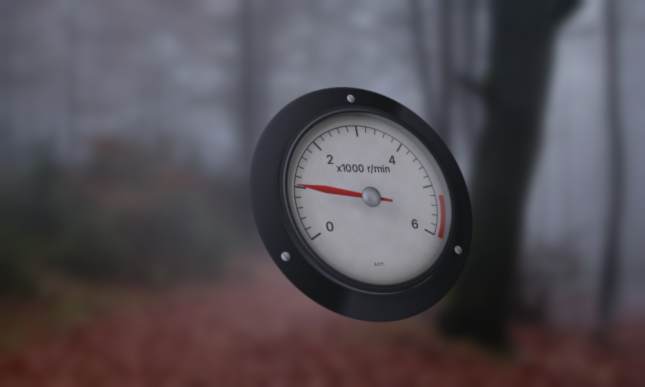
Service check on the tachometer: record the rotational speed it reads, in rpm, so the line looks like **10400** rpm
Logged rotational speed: **1000** rpm
